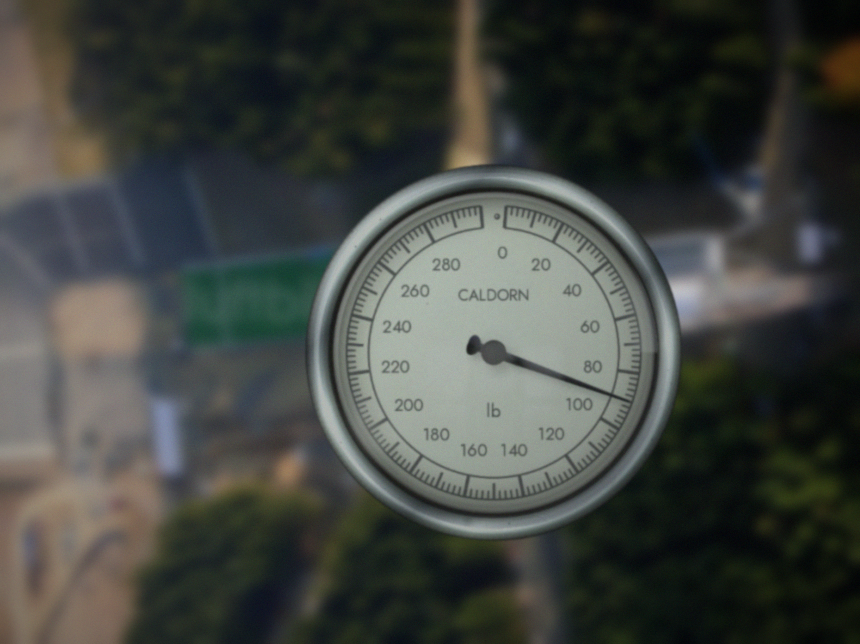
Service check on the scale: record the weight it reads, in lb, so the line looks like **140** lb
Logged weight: **90** lb
